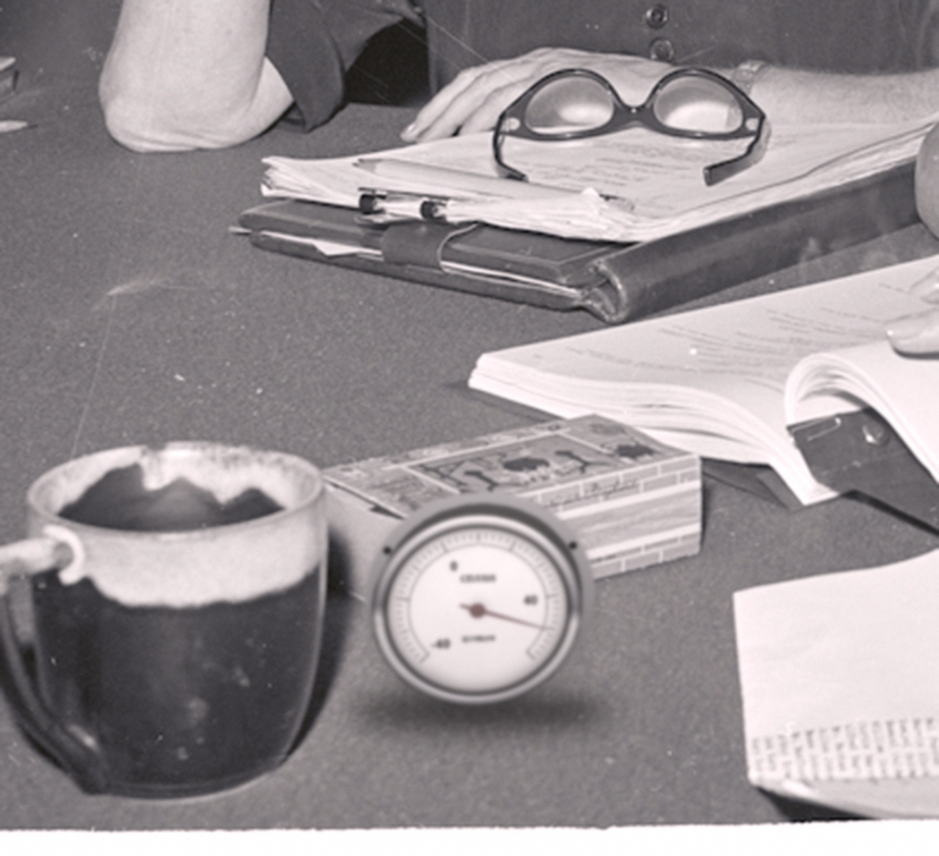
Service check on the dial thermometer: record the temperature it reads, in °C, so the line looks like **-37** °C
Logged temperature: **50** °C
